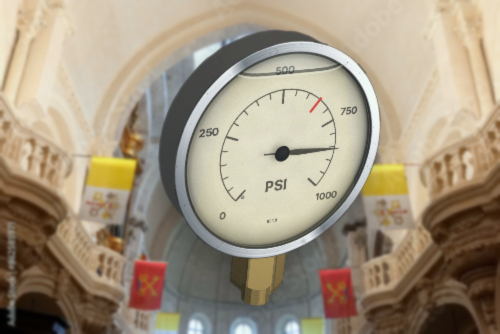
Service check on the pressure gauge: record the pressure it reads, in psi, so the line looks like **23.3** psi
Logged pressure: **850** psi
